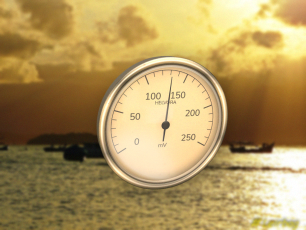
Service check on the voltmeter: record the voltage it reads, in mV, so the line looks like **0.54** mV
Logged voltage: **130** mV
